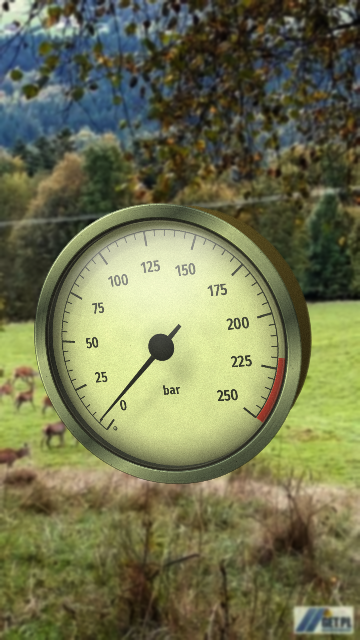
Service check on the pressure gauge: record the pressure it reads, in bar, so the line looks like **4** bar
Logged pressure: **5** bar
